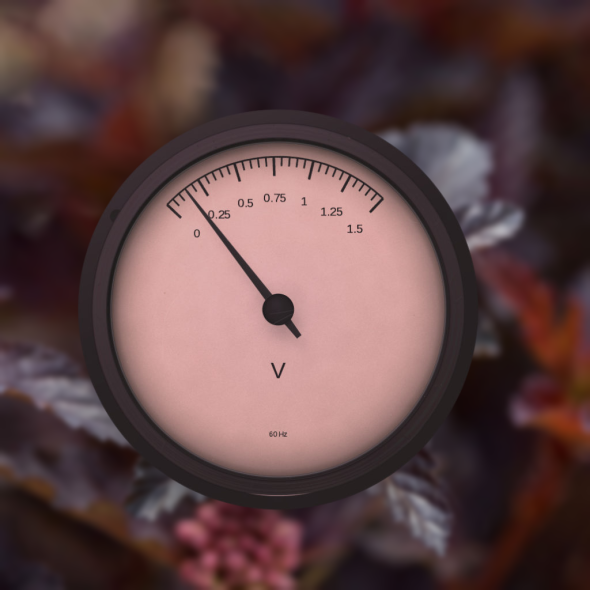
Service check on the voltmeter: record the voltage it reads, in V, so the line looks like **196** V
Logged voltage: **0.15** V
